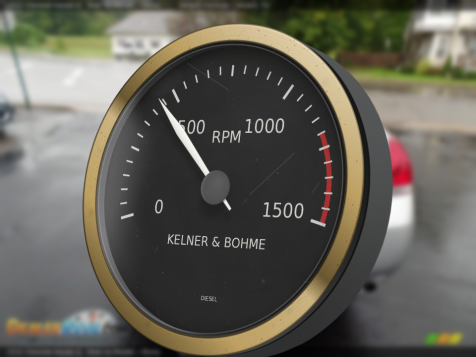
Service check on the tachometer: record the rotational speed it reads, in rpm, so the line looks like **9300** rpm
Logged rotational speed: **450** rpm
